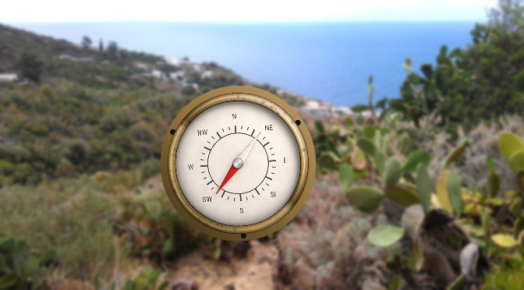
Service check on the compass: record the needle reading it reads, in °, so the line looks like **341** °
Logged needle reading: **220** °
